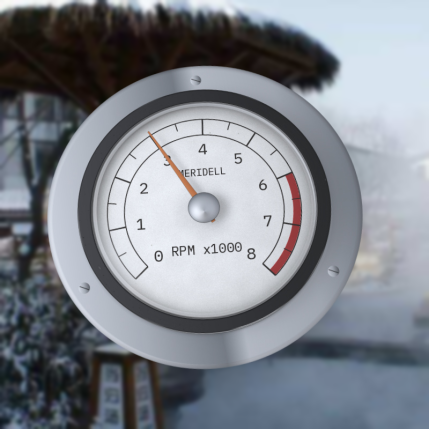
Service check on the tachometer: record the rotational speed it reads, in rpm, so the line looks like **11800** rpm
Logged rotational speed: **3000** rpm
